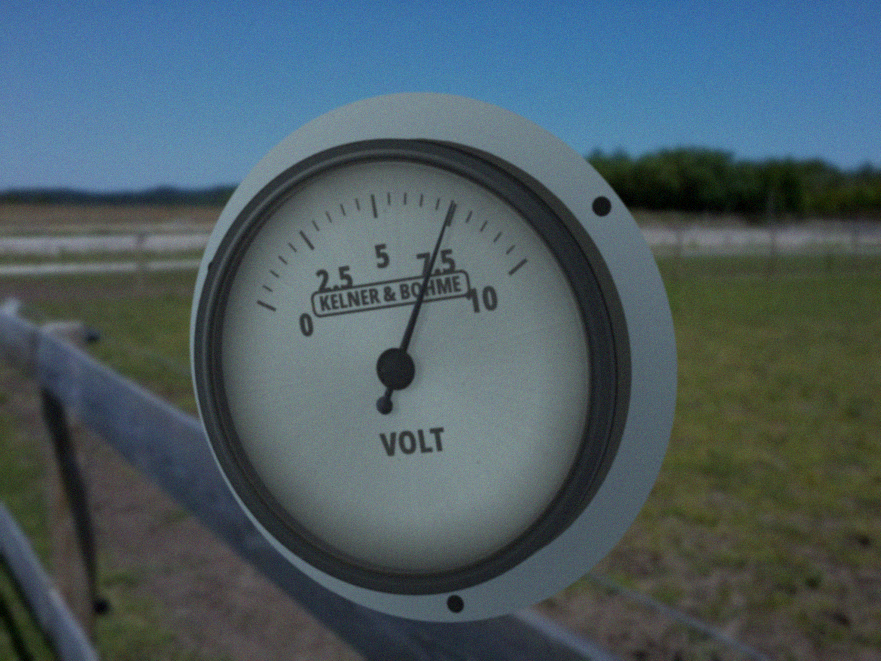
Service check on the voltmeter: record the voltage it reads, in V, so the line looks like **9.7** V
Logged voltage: **7.5** V
